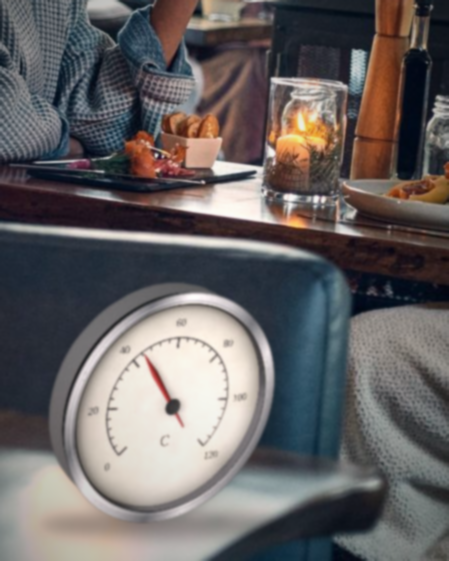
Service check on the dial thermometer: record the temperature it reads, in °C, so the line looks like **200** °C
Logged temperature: **44** °C
